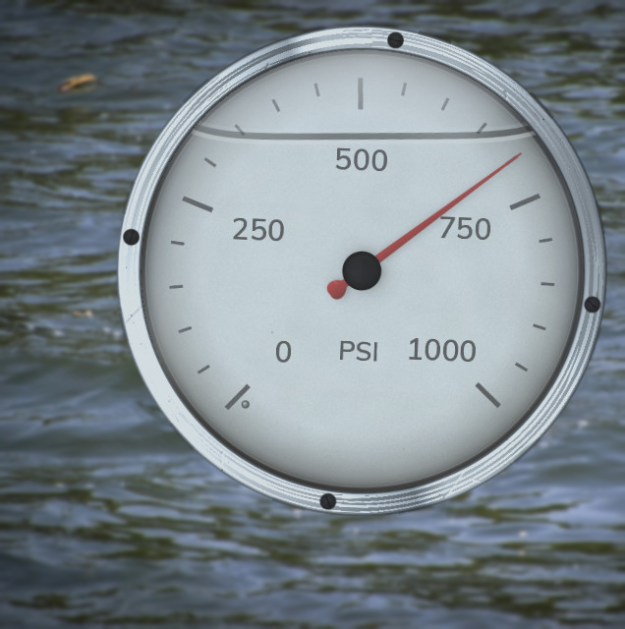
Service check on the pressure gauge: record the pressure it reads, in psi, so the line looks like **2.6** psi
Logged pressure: **700** psi
